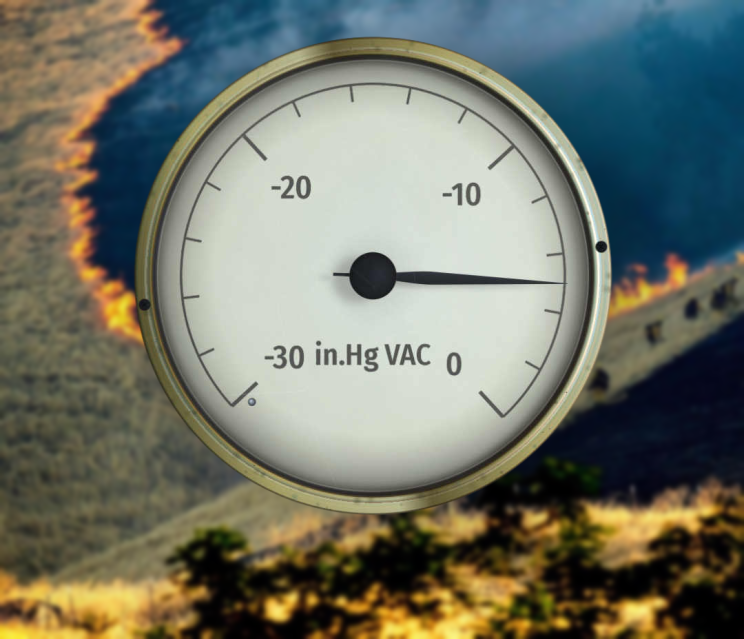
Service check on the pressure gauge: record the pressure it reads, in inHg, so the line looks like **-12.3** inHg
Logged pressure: **-5** inHg
